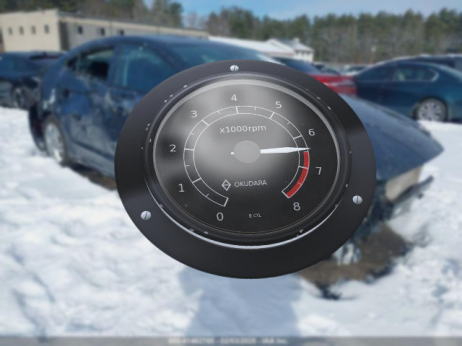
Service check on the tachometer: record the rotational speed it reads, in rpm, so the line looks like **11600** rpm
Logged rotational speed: **6500** rpm
